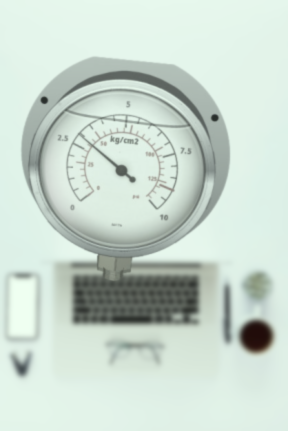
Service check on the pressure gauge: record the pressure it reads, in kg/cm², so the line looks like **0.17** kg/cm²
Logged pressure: **3** kg/cm²
